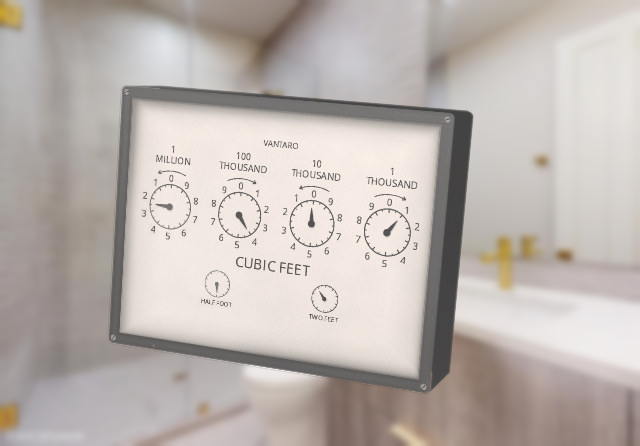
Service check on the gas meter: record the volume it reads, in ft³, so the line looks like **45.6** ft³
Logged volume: **240100** ft³
